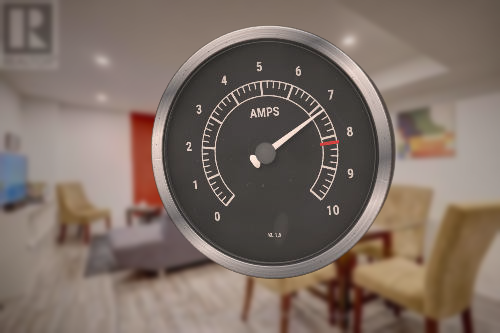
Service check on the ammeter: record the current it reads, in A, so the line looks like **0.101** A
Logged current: **7.2** A
